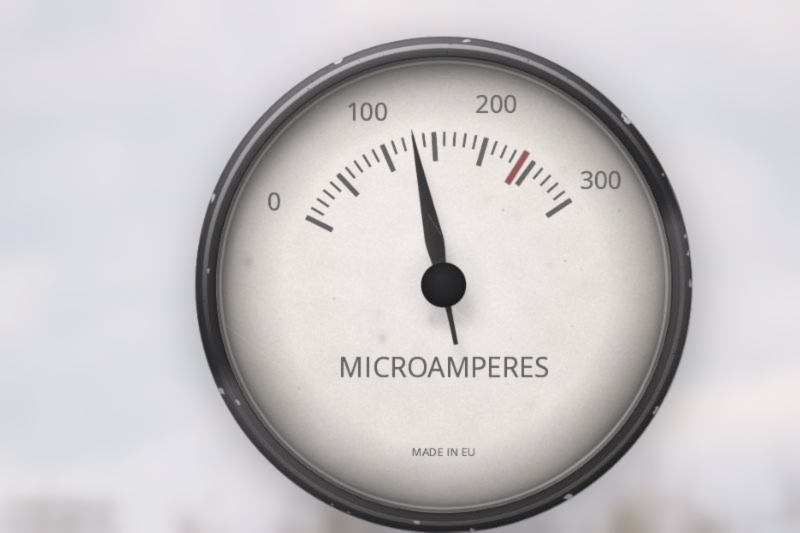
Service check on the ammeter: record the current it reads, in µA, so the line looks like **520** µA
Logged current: **130** µA
